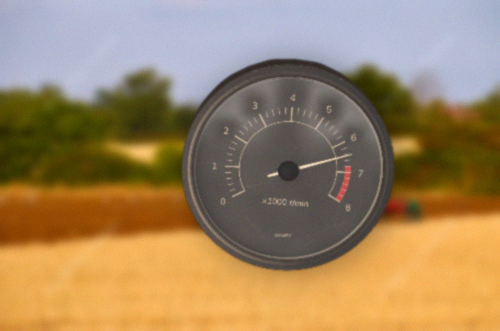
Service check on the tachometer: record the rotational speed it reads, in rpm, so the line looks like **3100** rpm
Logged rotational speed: **6400** rpm
